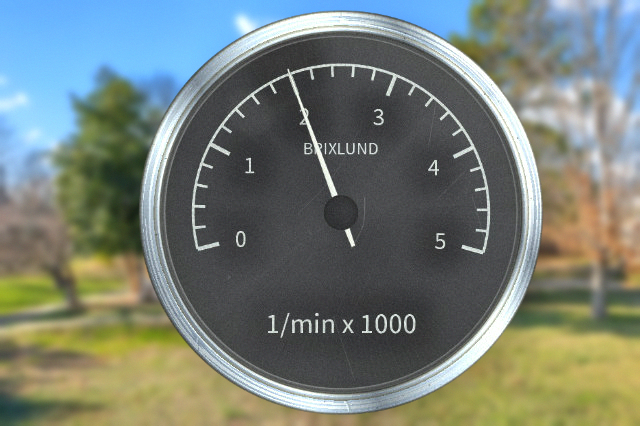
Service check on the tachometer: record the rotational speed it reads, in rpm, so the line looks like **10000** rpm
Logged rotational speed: **2000** rpm
